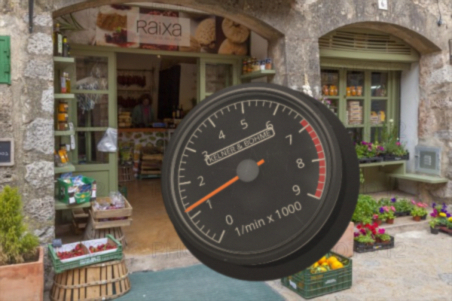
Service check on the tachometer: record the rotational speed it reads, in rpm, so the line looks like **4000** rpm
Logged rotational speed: **1200** rpm
